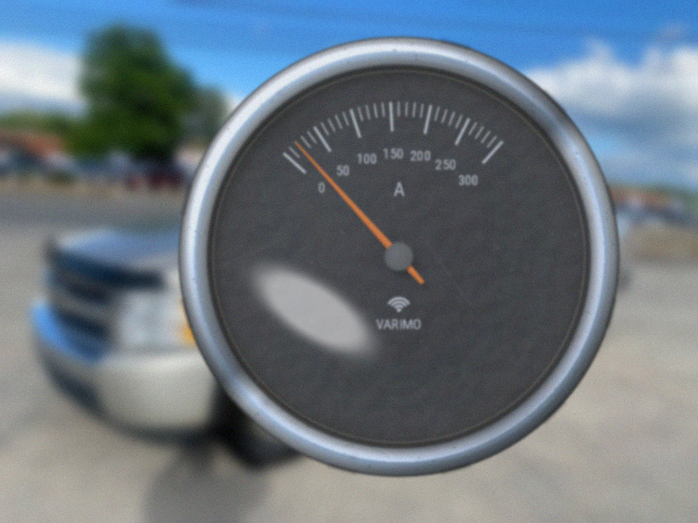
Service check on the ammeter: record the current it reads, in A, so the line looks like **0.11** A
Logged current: **20** A
